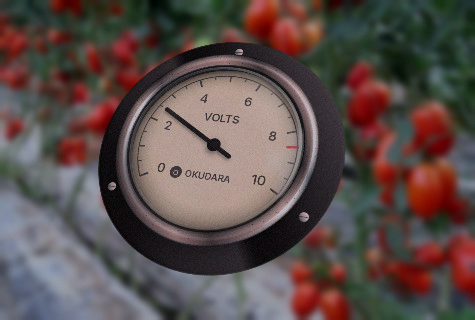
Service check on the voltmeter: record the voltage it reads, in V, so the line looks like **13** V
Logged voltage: **2.5** V
